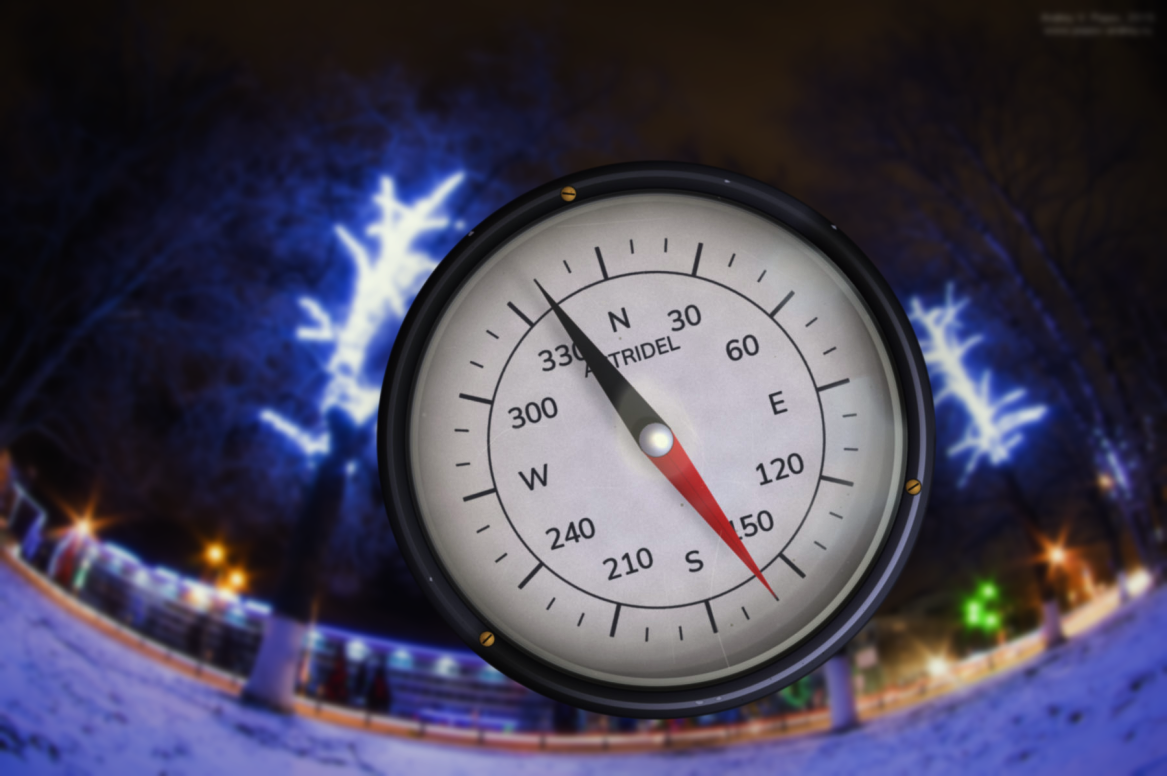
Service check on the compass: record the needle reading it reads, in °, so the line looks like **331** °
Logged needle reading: **160** °
